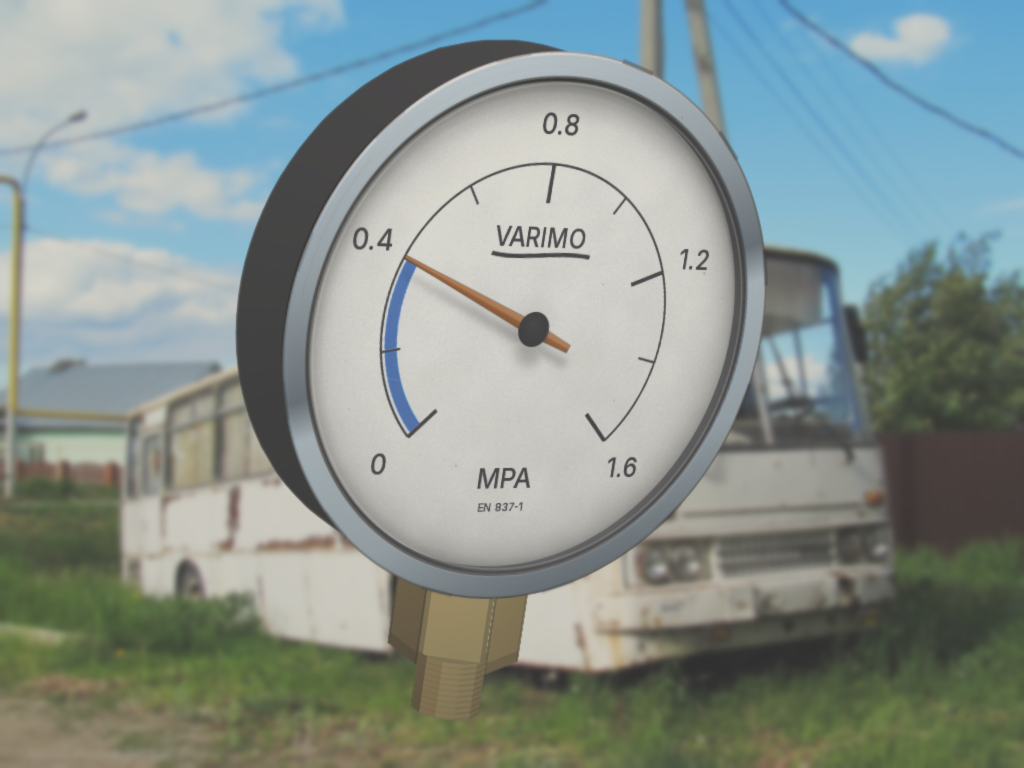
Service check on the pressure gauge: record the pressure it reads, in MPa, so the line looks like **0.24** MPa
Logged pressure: **0.4** MPa
